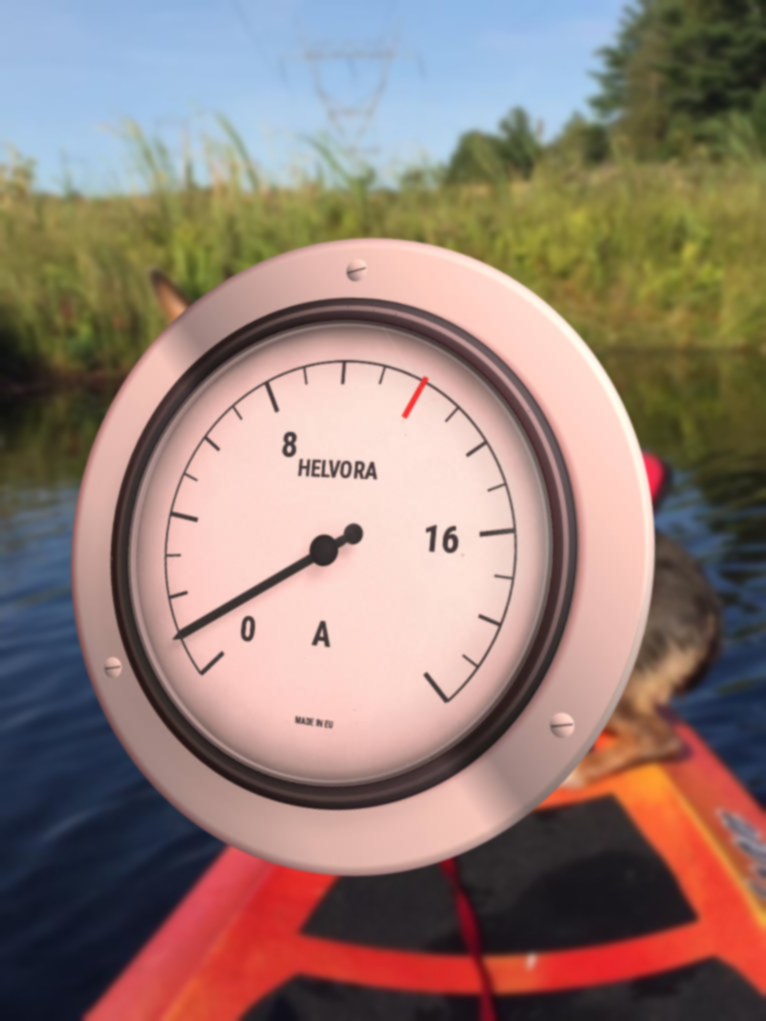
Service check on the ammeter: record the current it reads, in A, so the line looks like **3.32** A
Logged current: **1** A
